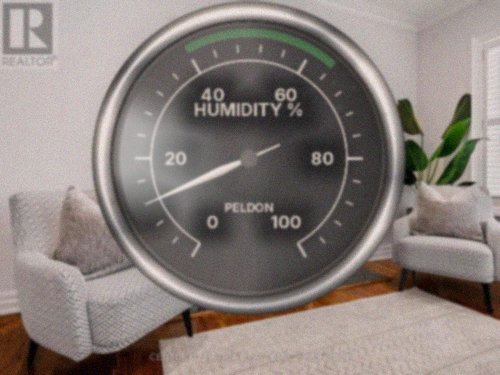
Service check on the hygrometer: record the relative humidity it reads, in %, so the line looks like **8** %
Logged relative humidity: **12** %
